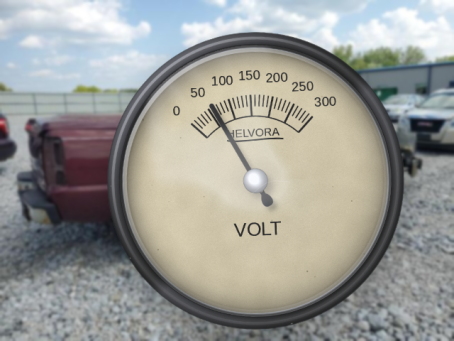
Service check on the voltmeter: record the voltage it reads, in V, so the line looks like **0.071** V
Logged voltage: **60** V
